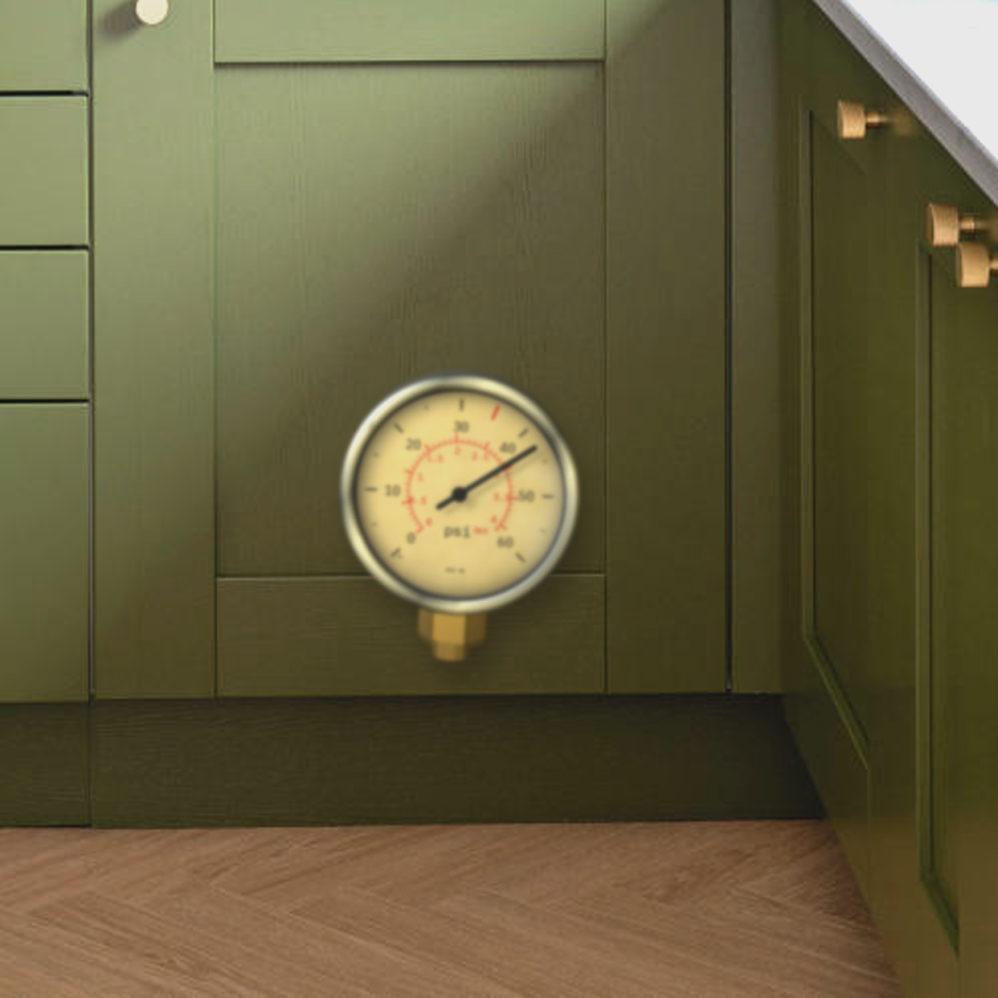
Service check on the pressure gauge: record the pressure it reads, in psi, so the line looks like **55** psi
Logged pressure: **42.5** psi
